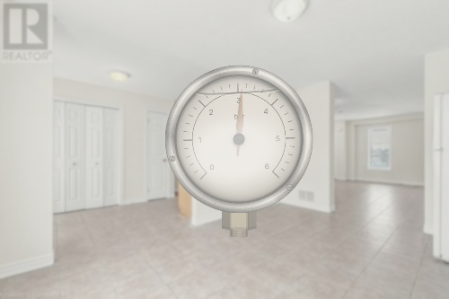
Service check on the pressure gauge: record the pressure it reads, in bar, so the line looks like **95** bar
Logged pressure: **3.1** bar
